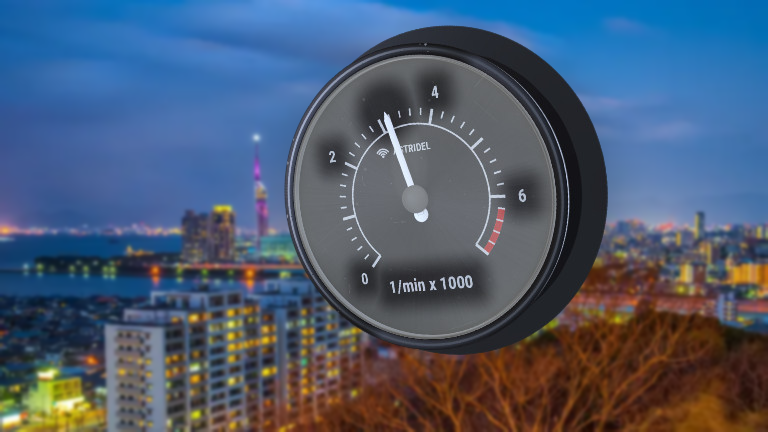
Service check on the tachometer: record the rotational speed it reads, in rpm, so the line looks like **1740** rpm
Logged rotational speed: **3200** rpm
